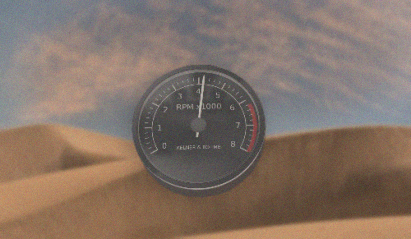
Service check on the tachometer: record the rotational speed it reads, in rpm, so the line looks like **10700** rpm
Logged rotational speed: **4200** rpm
